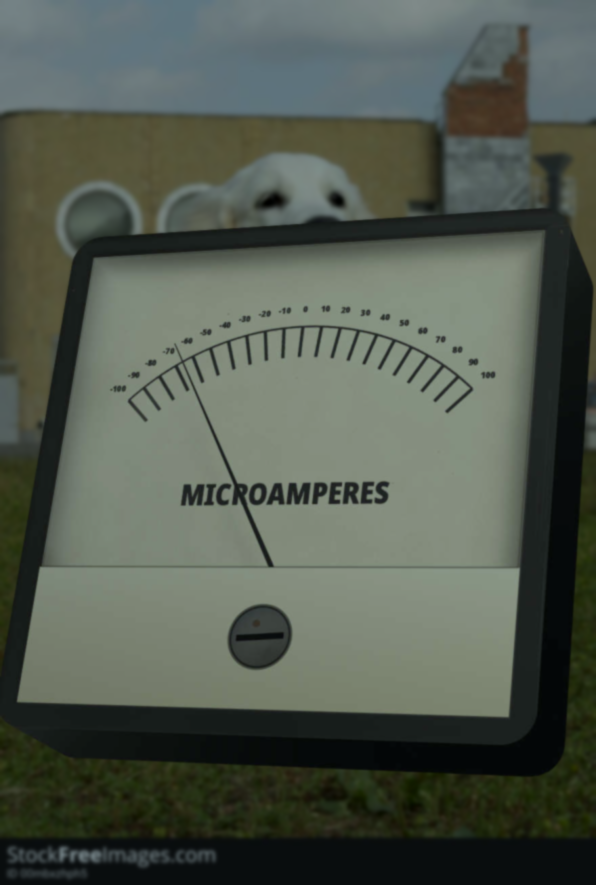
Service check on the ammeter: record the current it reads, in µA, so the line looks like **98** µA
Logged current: **-65** µA
